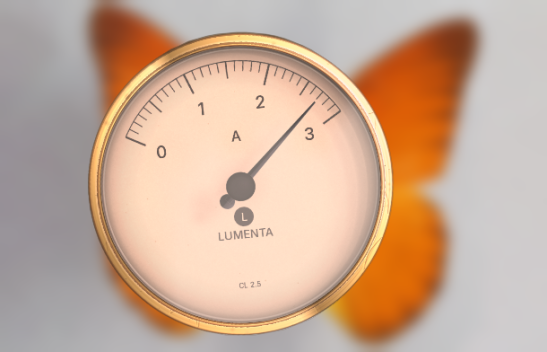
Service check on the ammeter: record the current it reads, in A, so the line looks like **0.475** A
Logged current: **2.7** A
